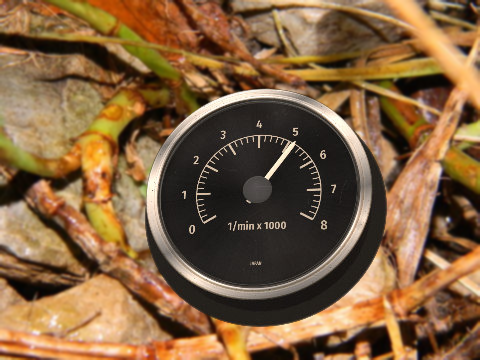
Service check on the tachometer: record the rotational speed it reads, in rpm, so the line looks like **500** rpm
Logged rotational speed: **5200** rpm
